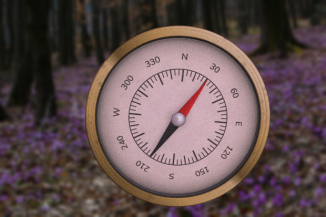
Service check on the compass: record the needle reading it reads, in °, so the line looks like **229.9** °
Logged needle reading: **30** °
